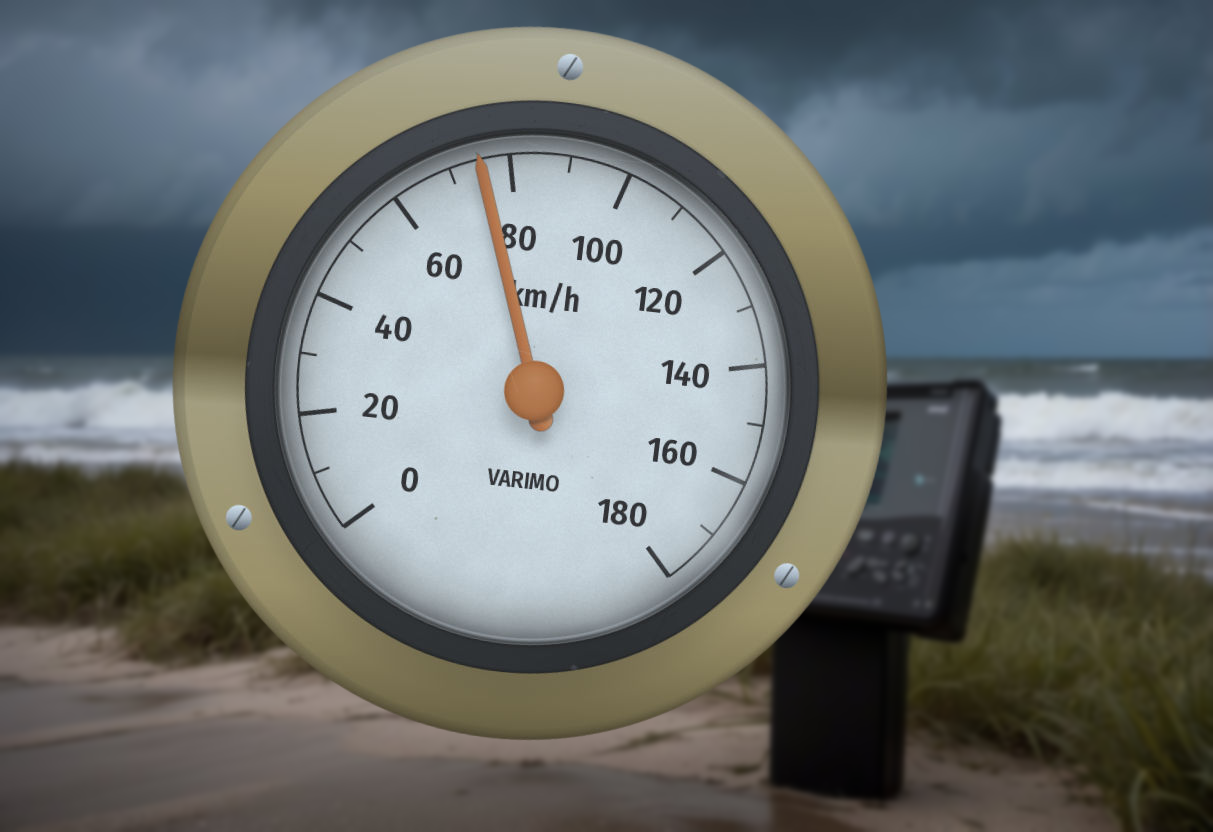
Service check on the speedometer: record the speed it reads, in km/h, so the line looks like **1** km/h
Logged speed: **75** km/h
